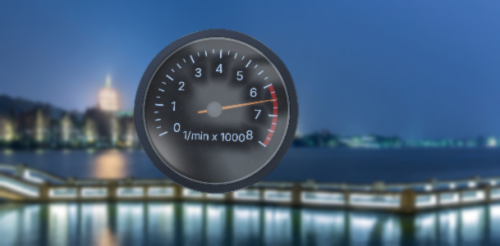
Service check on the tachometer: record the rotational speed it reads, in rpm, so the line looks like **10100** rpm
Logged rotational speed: **6500** rpm
